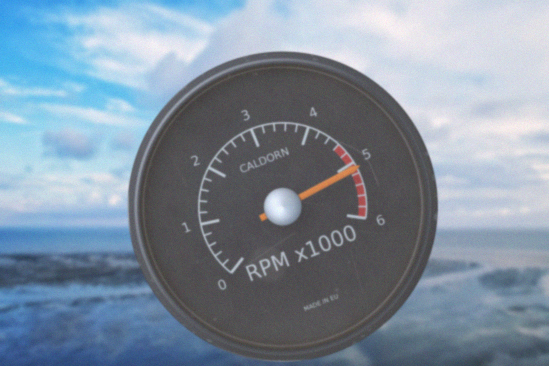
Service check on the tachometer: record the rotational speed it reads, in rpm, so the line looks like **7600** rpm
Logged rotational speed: **5100** rpm
